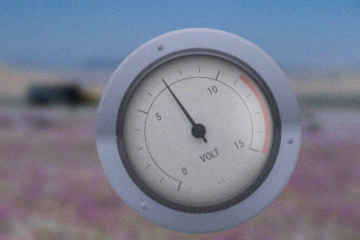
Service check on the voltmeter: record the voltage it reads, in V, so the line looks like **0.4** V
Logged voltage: **7** V
